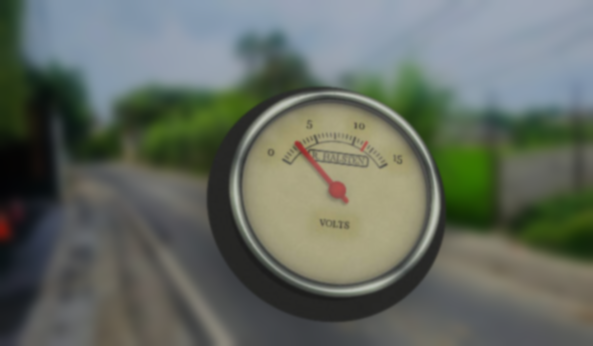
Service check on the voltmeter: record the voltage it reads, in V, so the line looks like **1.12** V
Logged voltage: **2.5** V
